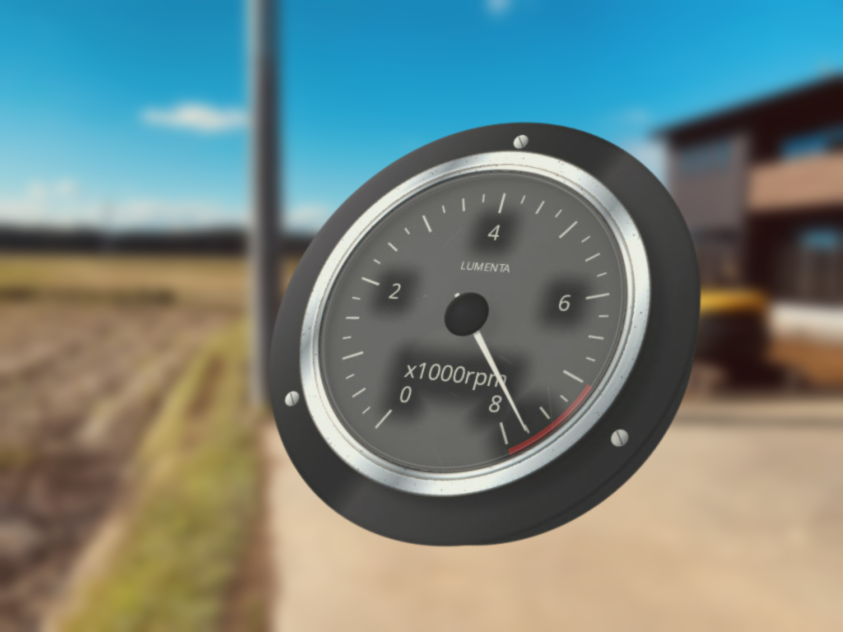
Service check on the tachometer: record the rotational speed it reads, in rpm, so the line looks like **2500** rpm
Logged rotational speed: **7750** rpm
